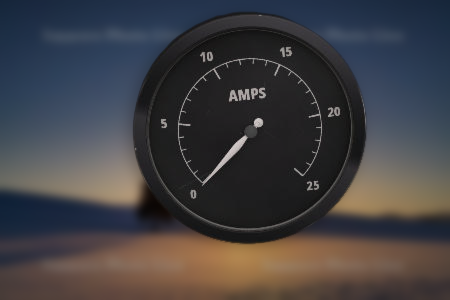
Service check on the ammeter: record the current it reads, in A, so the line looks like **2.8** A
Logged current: **0** A
